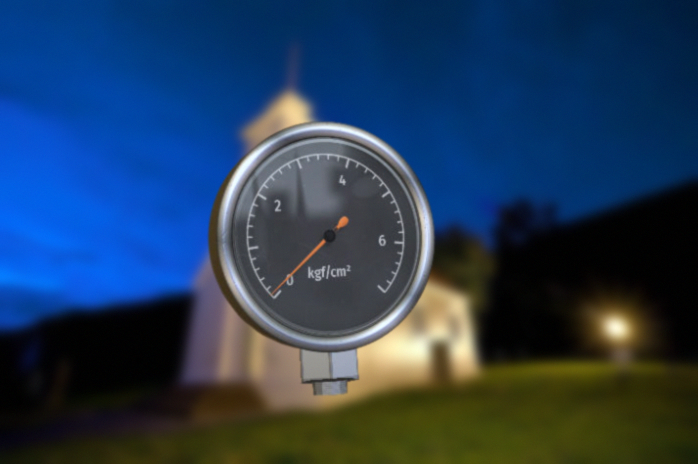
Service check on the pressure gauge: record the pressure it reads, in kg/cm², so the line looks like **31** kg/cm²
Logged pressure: **0.1** kg/cm²
